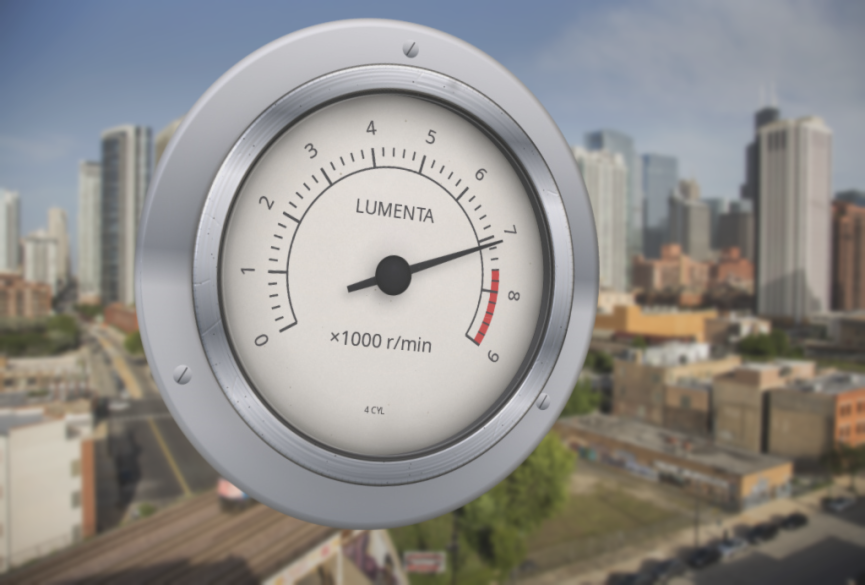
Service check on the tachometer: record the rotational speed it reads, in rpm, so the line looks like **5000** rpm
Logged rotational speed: **7100** rpm
